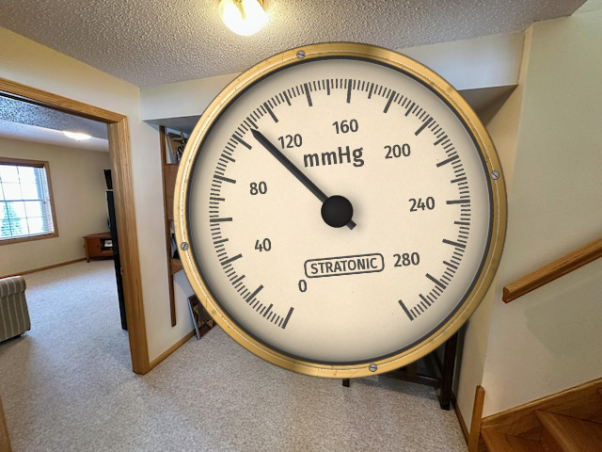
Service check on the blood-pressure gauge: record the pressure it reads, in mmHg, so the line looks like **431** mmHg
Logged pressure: **108** mmHg
